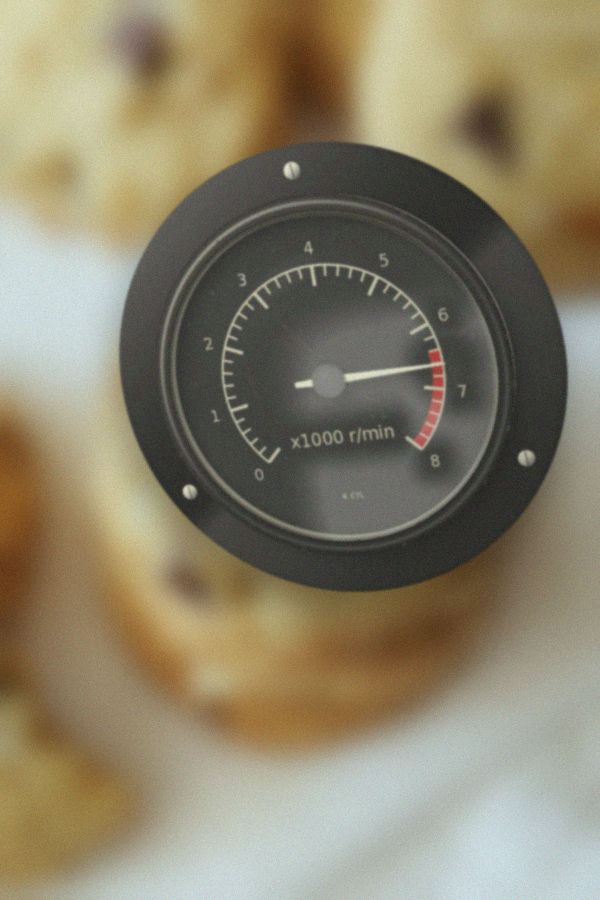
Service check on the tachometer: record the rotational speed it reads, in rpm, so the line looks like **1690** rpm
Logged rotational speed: **6600** rpm
